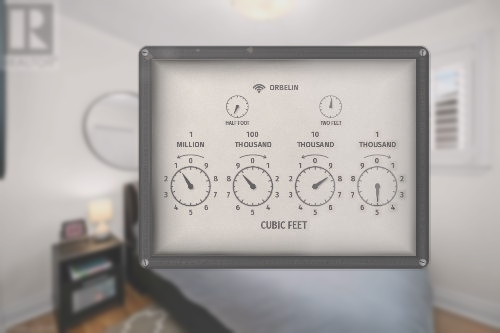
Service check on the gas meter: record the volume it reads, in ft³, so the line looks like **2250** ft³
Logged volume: **88500** ft³
